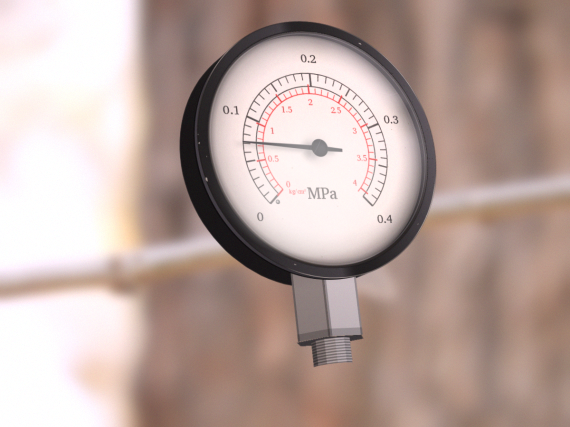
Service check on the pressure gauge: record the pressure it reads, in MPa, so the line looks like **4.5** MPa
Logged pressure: **0.07** MPa
